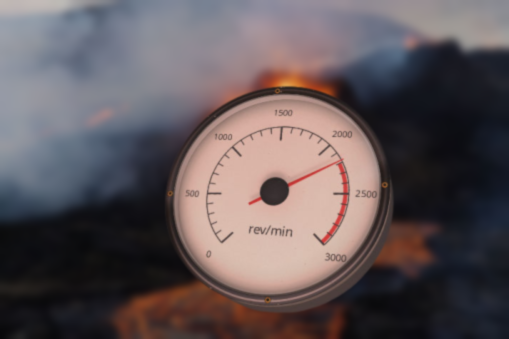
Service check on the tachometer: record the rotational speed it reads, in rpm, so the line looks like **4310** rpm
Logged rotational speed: **2200** rpm
